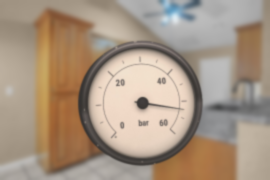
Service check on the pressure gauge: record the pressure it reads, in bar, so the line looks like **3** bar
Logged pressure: **52.5** bar
